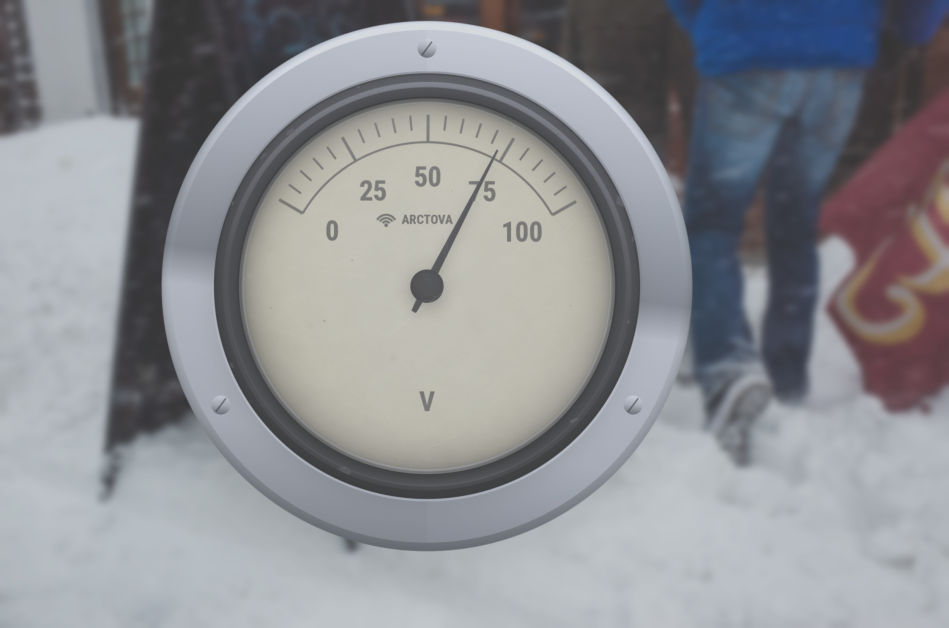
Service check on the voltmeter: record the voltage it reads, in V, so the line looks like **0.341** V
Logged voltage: **72.5** V
